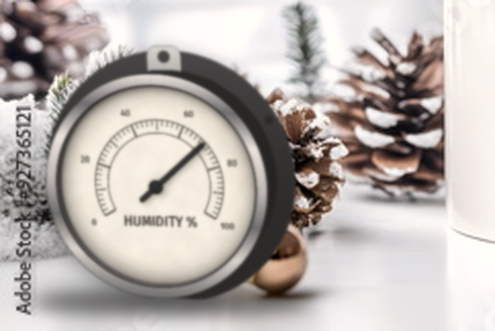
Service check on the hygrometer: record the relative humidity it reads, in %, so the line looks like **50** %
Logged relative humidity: **70** %
